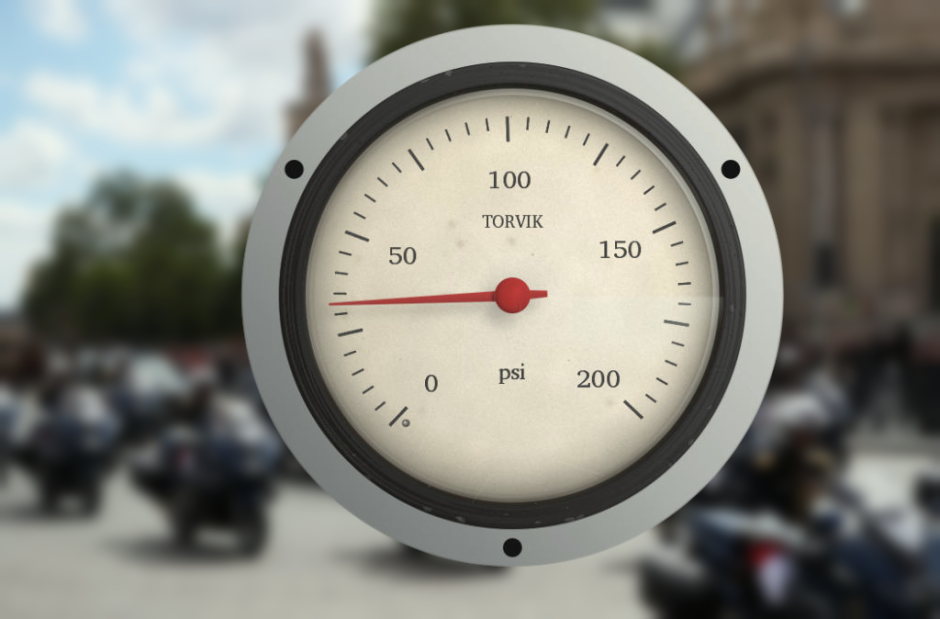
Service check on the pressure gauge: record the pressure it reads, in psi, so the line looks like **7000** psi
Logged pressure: **32.5** psi
